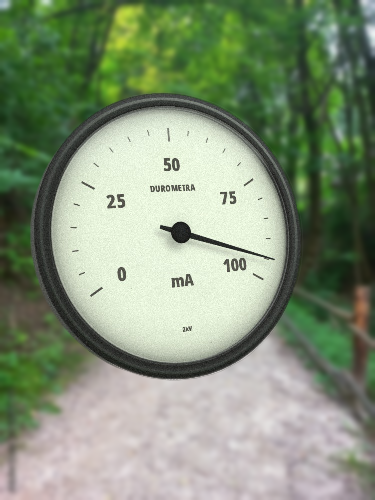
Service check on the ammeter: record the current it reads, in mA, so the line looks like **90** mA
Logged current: **95** mA
